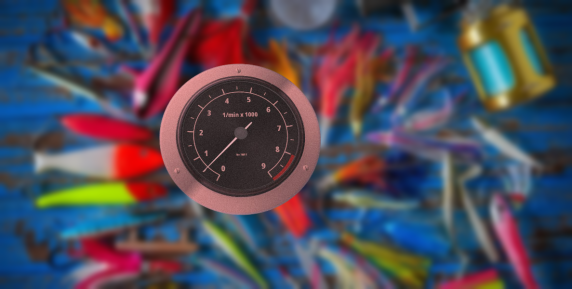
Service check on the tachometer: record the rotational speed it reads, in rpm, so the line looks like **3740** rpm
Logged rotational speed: **500** rpm
